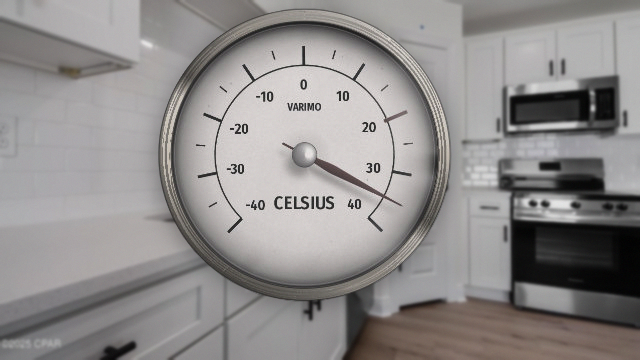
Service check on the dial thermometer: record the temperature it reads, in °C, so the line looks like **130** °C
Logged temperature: **35** °C
